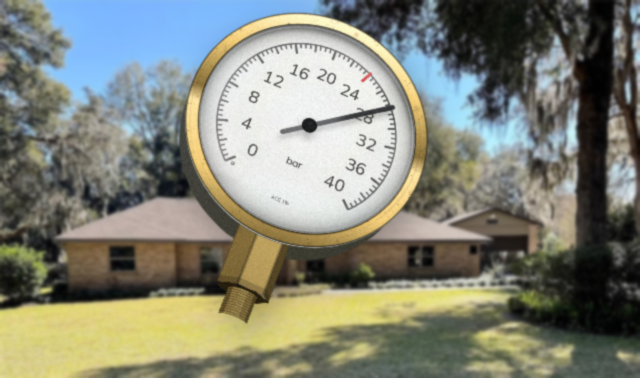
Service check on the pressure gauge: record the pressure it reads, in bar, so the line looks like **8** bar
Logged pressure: **28** bar
